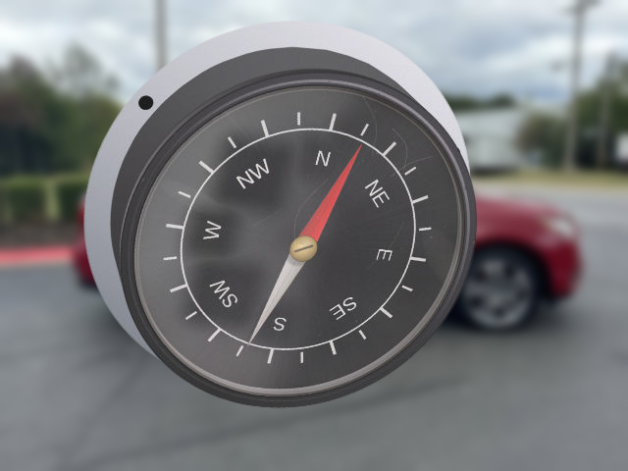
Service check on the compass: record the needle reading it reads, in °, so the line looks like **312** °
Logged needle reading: **15** °
